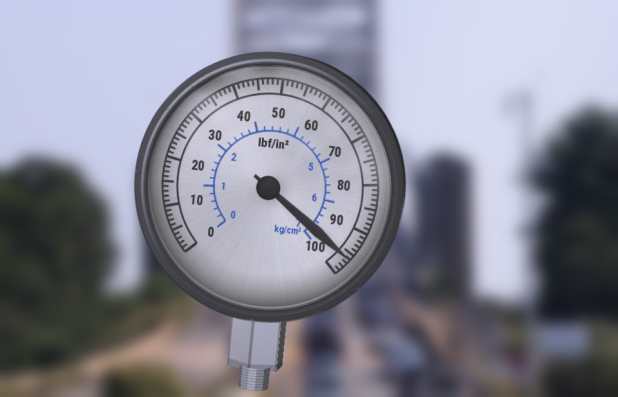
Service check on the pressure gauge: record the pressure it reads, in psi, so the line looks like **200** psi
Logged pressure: **96** psi
